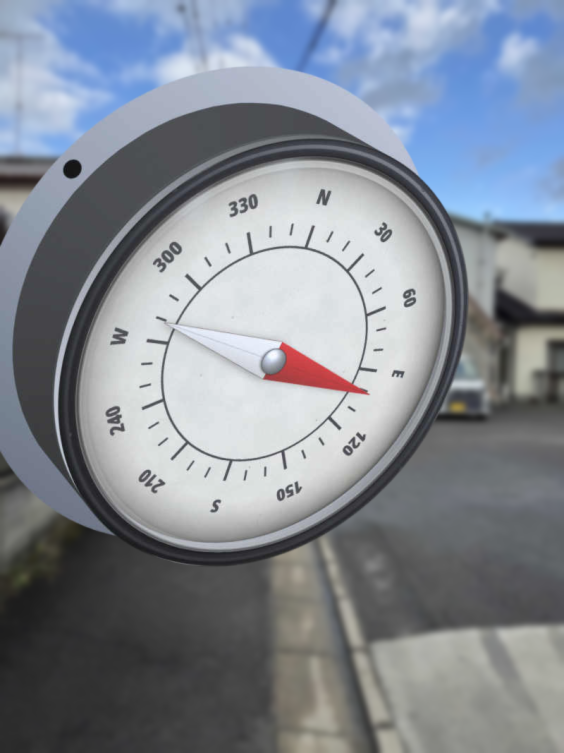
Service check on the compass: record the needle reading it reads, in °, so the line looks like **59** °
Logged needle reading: **100** °
